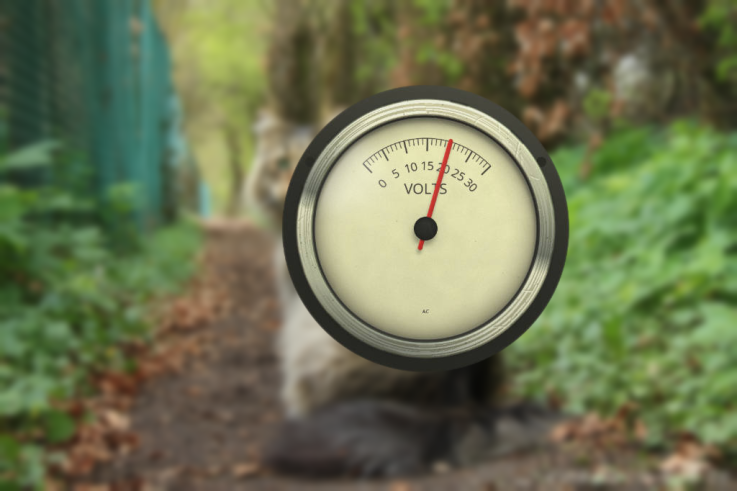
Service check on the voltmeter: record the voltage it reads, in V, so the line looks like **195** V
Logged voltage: **20** V
